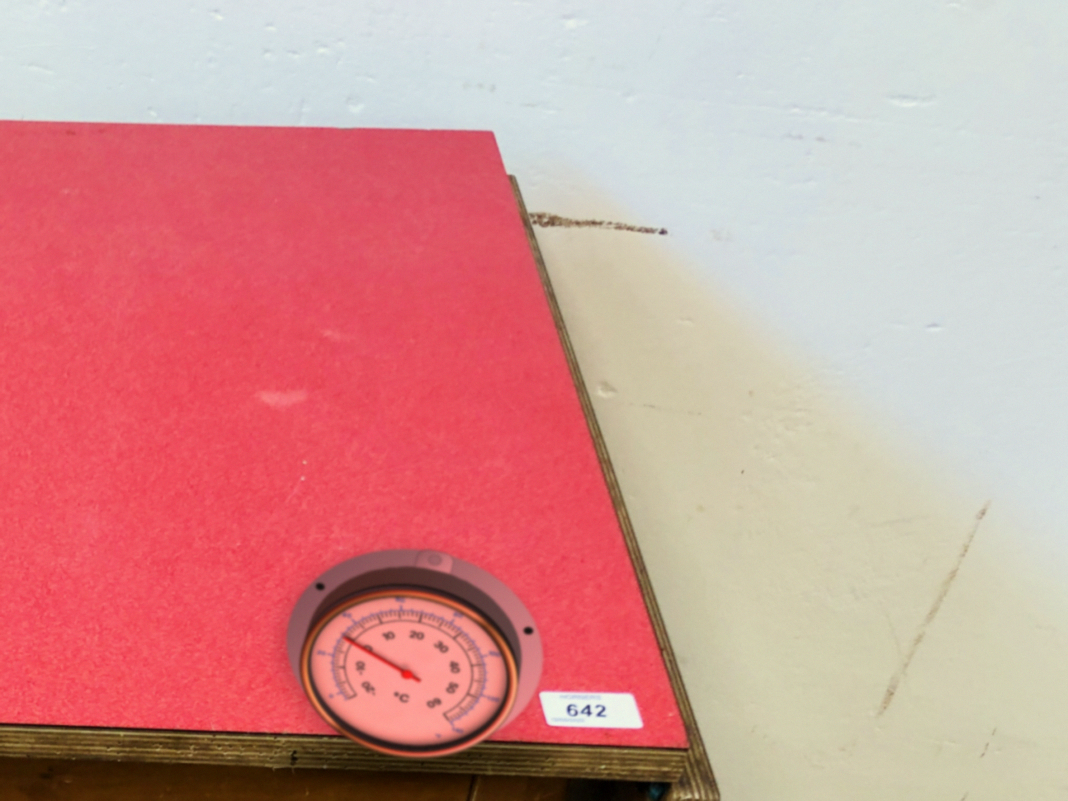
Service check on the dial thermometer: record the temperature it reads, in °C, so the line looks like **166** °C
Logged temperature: **0** °C
